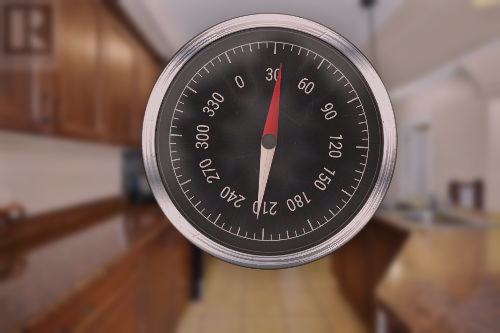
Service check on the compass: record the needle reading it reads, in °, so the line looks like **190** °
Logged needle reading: **35** °
